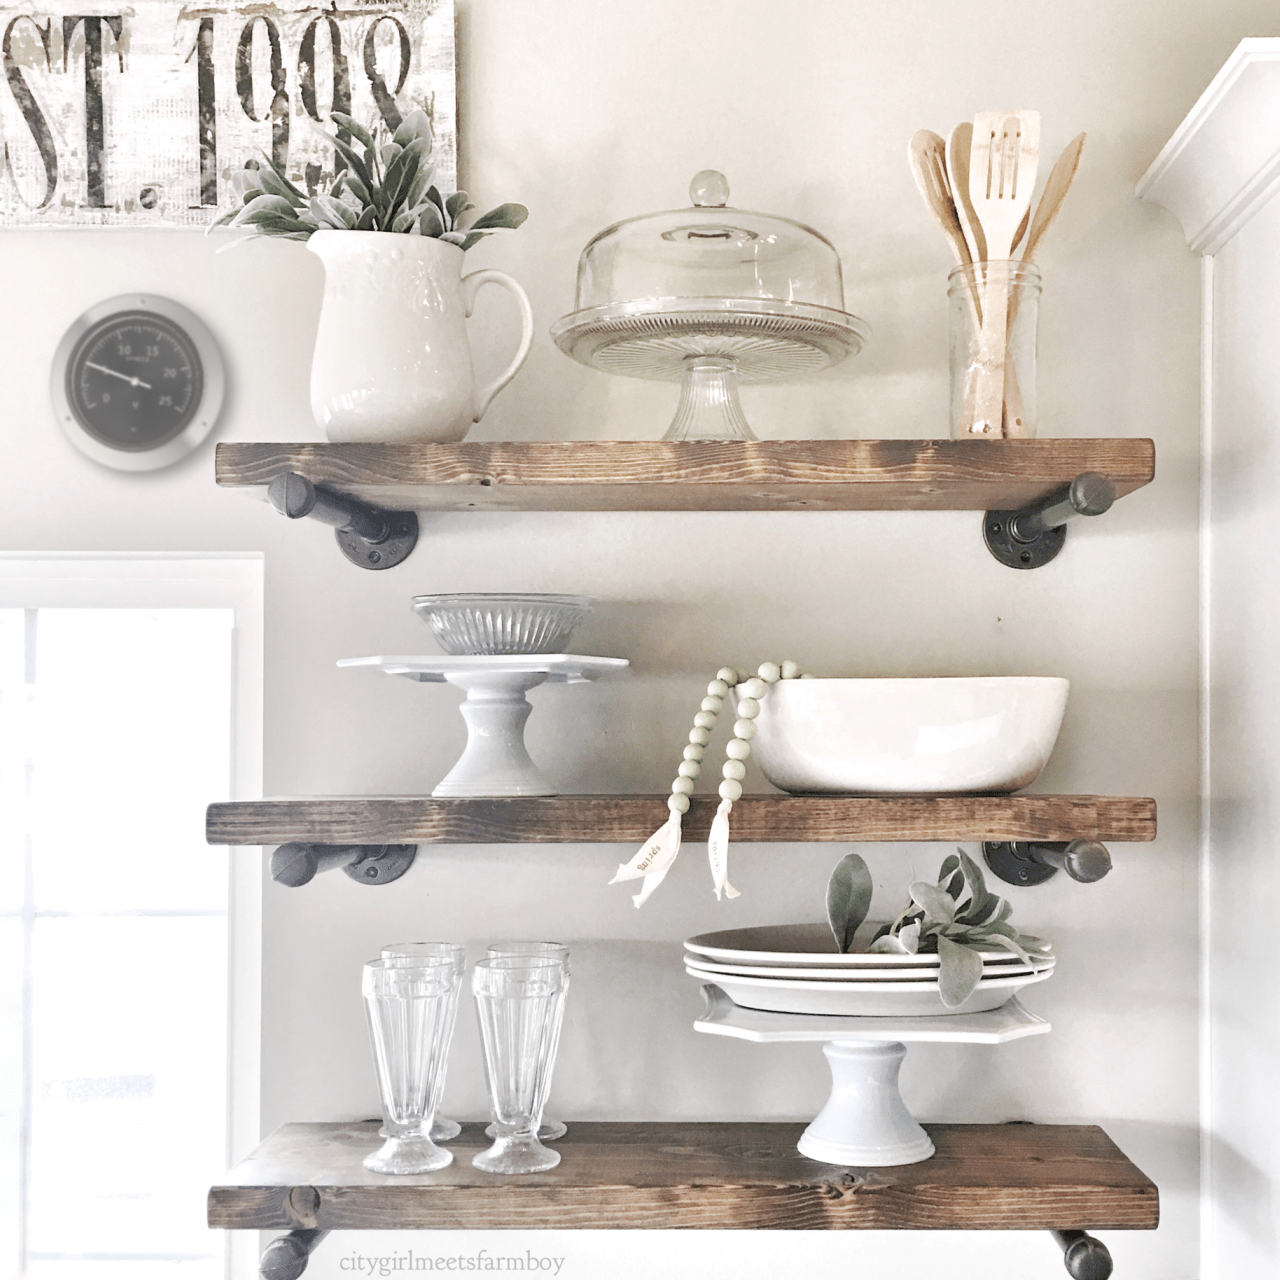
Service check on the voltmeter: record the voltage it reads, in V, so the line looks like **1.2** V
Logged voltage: **5** V
